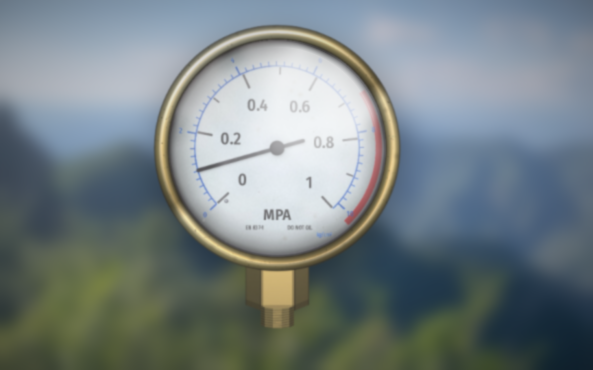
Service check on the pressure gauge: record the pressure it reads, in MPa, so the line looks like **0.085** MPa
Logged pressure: **0.1** MPa
